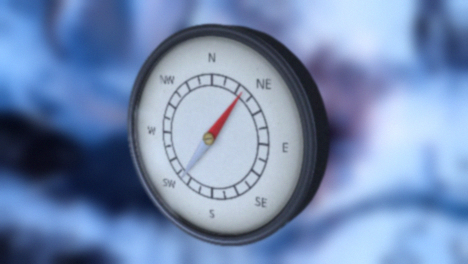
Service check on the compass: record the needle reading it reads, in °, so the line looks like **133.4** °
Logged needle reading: **37.5** °
